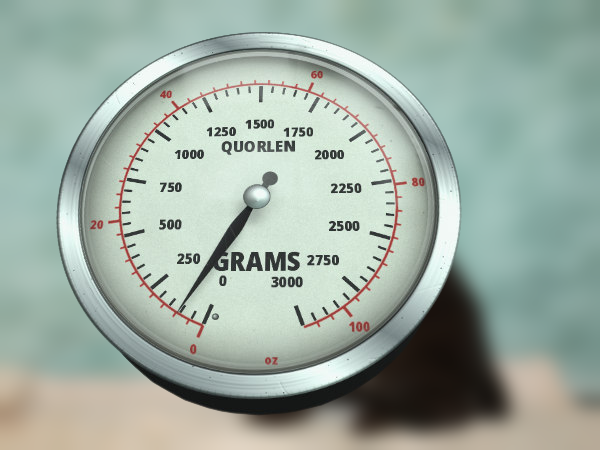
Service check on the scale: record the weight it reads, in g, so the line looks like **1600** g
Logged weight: **100** g
